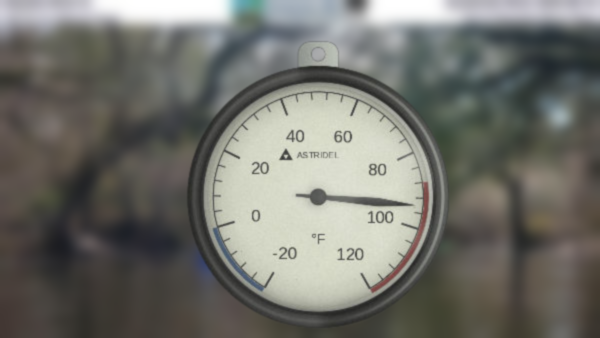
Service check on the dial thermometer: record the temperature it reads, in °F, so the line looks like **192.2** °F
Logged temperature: **94** °F
